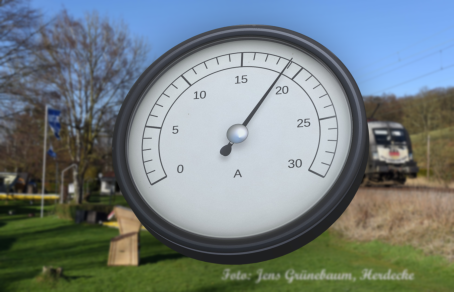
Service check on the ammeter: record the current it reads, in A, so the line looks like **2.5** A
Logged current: **19** A
